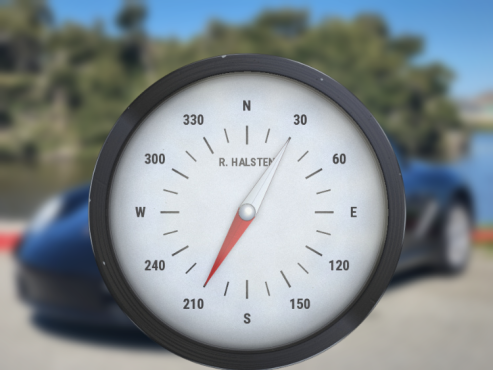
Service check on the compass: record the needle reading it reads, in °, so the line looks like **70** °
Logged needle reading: **210** °
